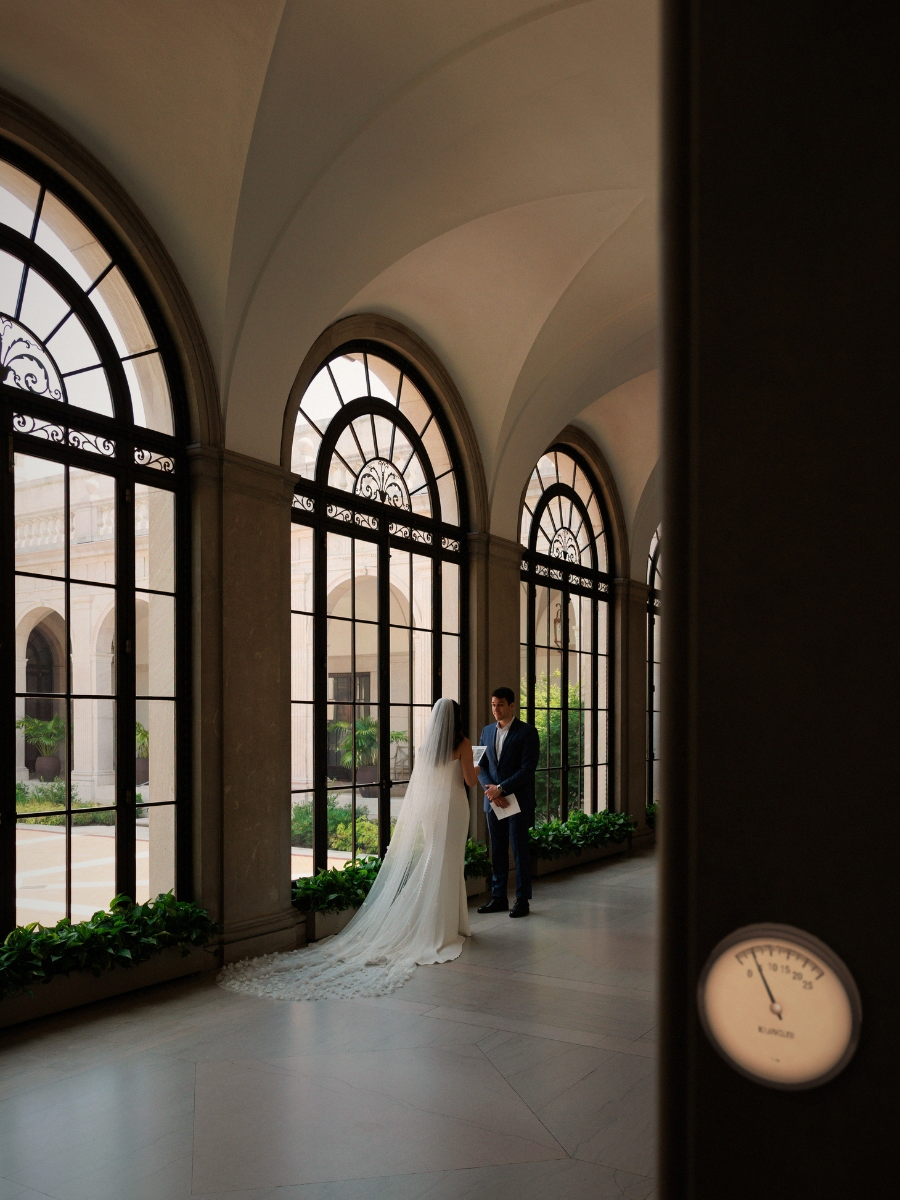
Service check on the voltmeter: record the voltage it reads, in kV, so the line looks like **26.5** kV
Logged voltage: **5** kV
